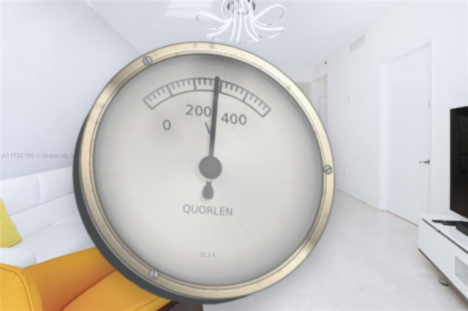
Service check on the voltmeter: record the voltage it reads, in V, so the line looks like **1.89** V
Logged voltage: **280** V
